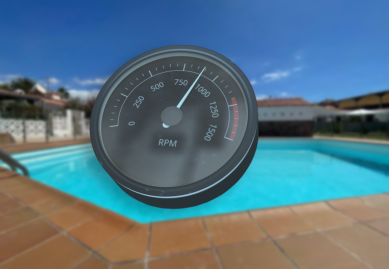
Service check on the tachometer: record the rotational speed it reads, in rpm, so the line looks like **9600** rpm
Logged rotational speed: **900** rpm
